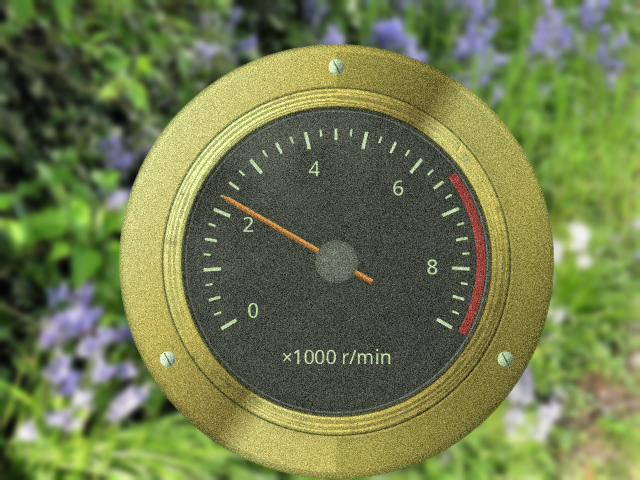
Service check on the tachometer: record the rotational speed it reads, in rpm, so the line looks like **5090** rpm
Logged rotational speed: **2250** rpm
